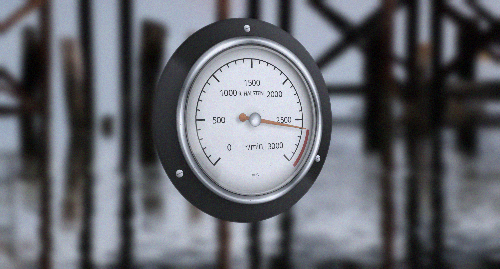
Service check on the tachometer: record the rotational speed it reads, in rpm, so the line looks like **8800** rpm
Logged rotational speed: **2600** rpm
